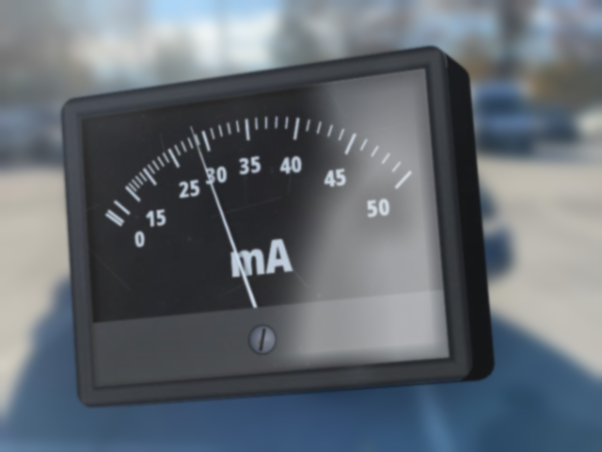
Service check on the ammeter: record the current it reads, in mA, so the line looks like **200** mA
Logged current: **29** mA
